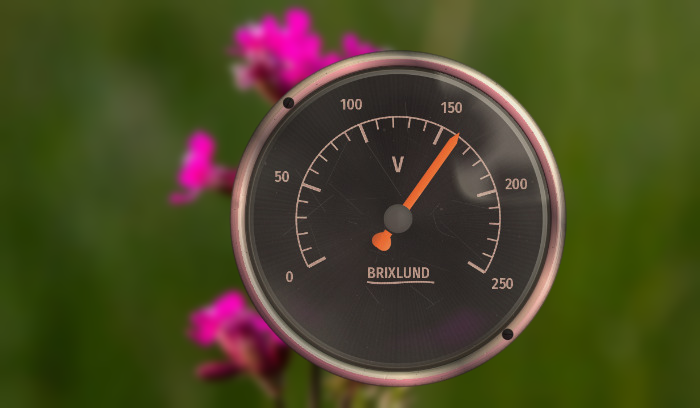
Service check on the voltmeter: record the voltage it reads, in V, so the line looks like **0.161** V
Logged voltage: **160** V
